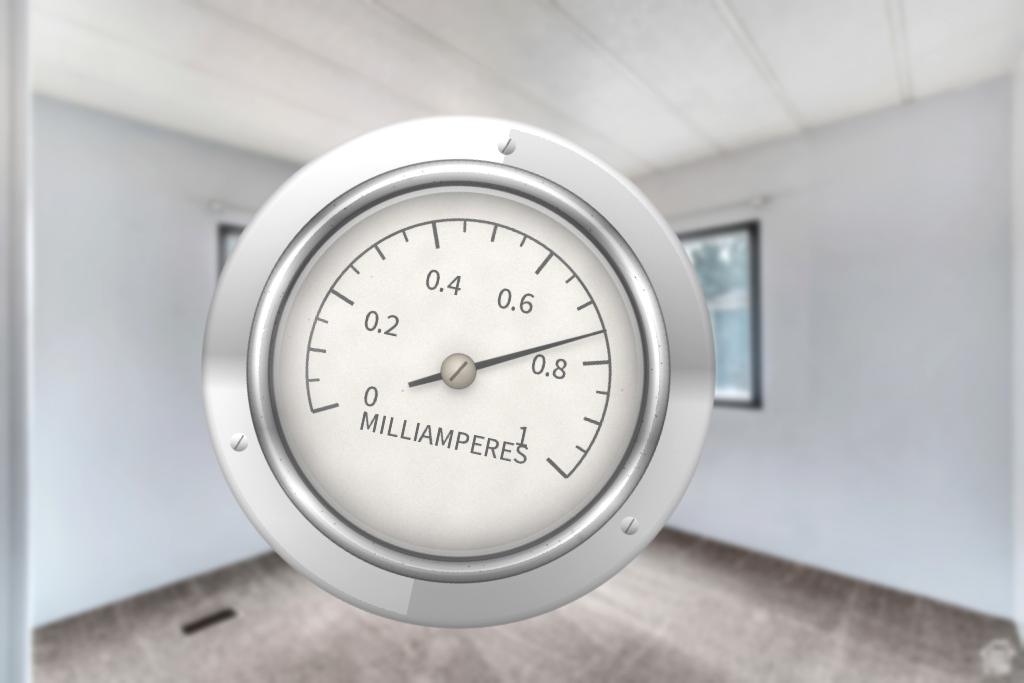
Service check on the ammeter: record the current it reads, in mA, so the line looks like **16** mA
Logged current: **0.75** mA
